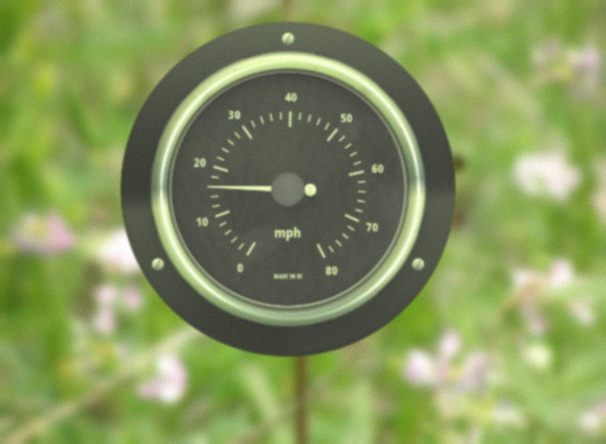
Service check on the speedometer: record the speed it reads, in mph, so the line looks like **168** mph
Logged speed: **16** mph
